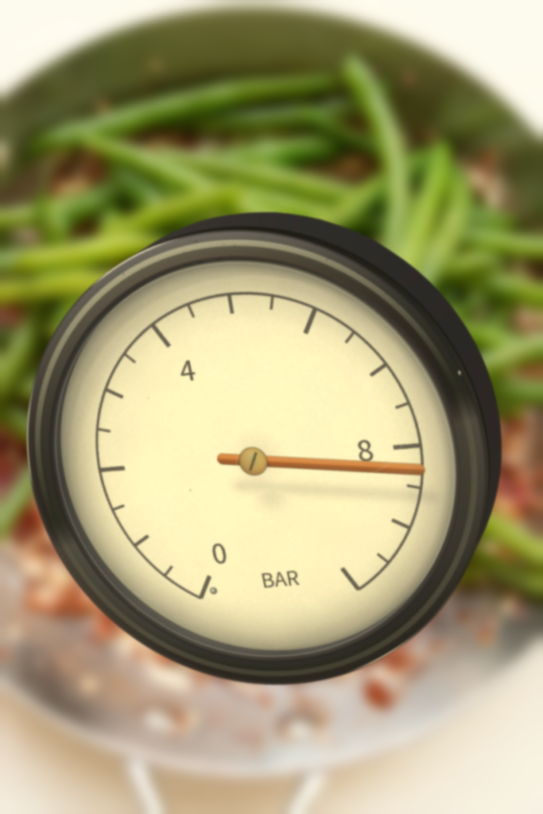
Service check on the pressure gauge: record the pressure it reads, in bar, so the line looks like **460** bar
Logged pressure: **8.25** bar
